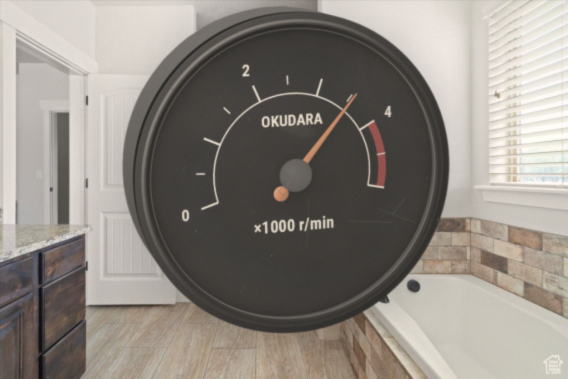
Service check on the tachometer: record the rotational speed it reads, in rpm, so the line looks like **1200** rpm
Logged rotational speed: **3500** rpm
